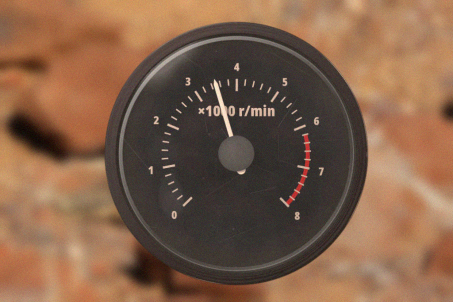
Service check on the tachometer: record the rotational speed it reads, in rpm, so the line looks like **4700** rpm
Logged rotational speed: **3500** rpm
